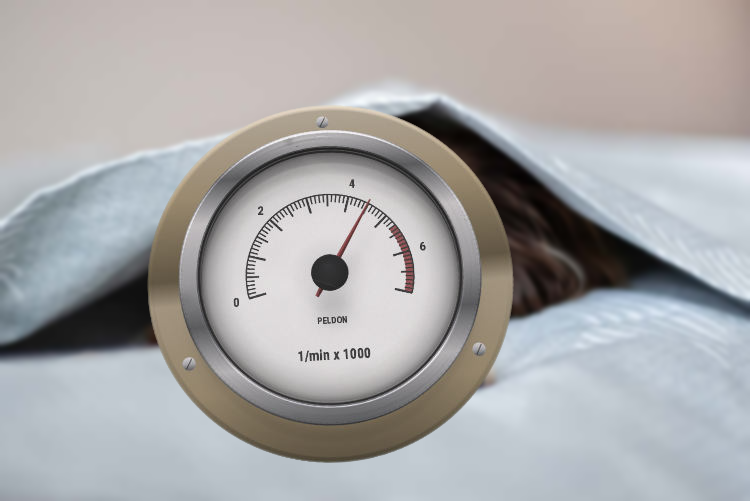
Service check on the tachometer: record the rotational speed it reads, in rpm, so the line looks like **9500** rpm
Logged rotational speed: **4500** rpm
